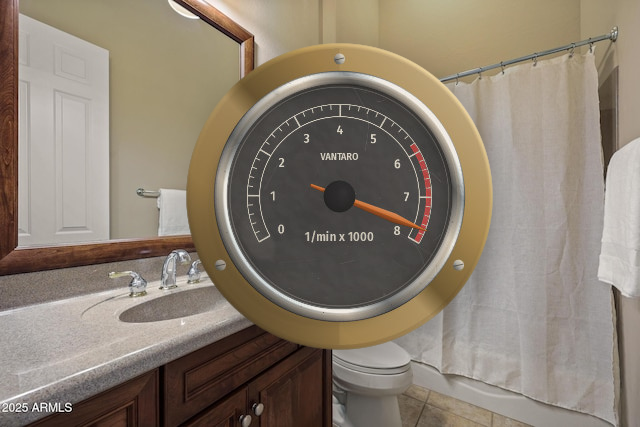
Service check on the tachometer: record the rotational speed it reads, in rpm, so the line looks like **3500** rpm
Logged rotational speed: **7700** rpm
